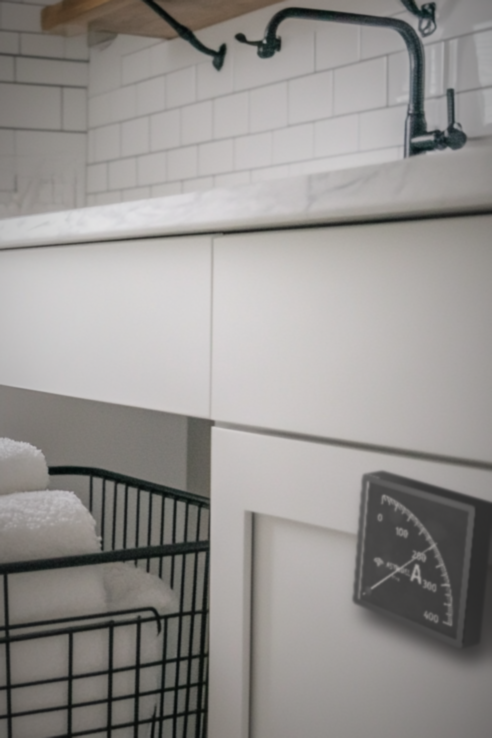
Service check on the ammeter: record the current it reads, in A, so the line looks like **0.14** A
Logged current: **200** A
